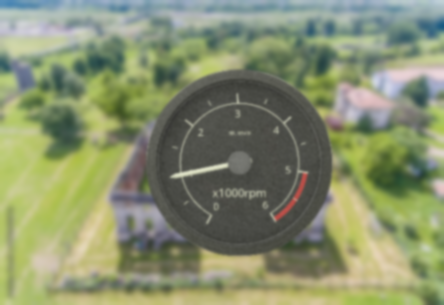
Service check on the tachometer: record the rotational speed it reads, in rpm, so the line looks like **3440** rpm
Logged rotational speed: **1000** rpm
